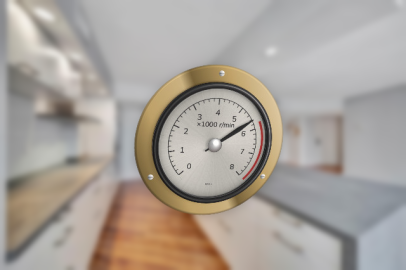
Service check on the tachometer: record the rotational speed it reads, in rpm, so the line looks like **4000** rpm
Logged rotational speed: **5600** rpm
